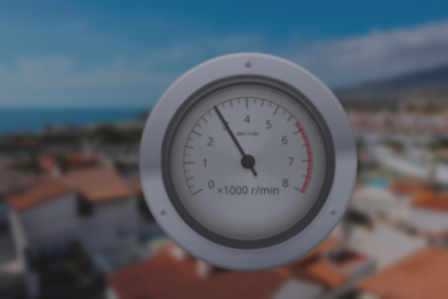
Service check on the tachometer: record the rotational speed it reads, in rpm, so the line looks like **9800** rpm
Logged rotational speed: **3000** rpm
